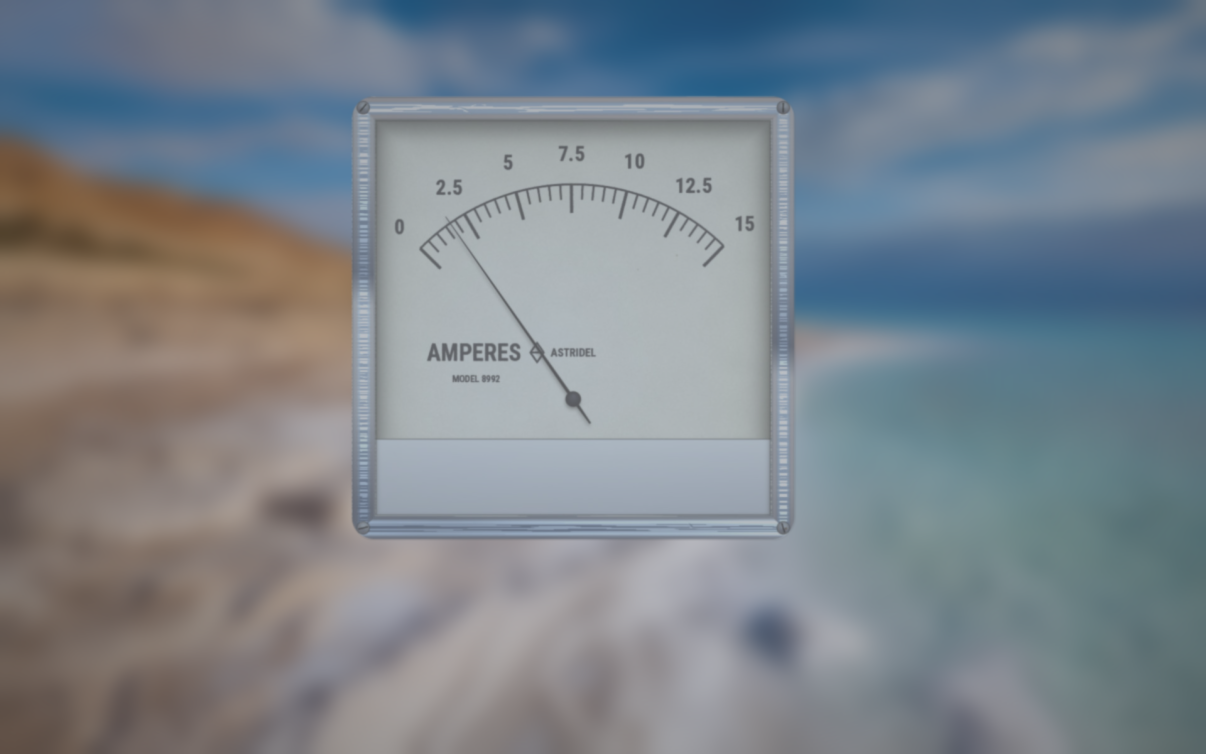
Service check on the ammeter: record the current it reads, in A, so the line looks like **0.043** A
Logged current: **1.75** A
